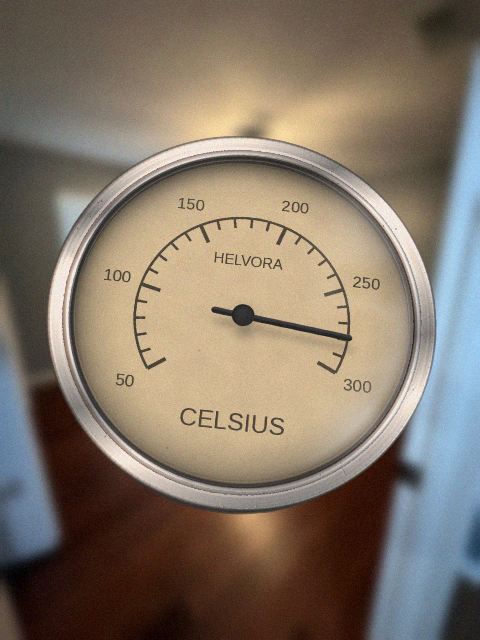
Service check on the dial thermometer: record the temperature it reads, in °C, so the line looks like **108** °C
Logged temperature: **280** °C
